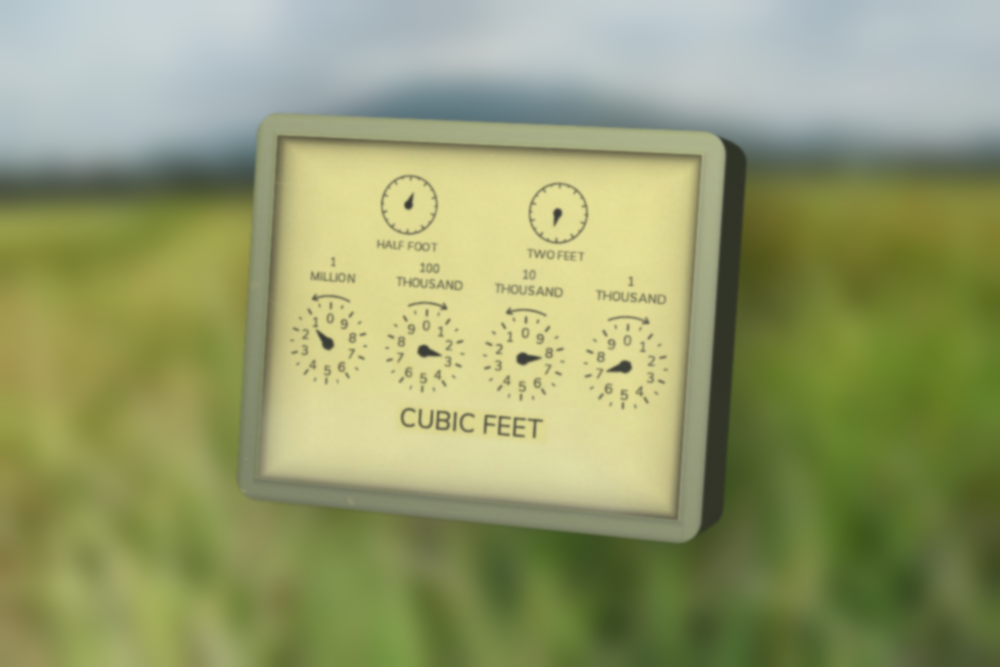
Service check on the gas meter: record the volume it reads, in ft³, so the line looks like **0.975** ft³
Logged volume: **127700** ft³
